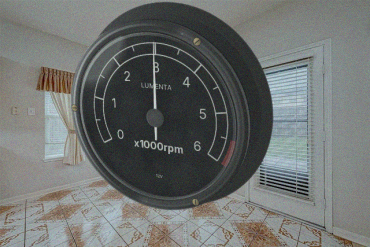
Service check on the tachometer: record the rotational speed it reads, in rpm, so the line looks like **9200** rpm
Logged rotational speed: **3000** rpm
